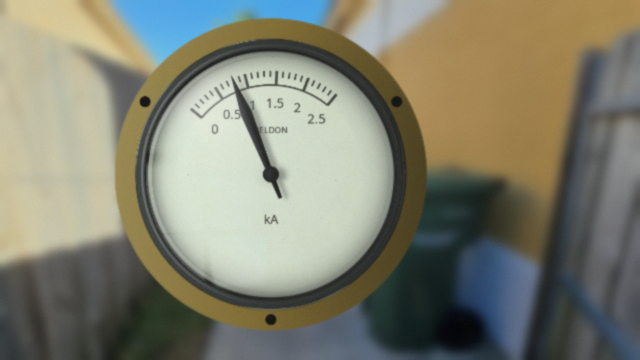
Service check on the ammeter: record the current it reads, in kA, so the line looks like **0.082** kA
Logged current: **0.8** kA
